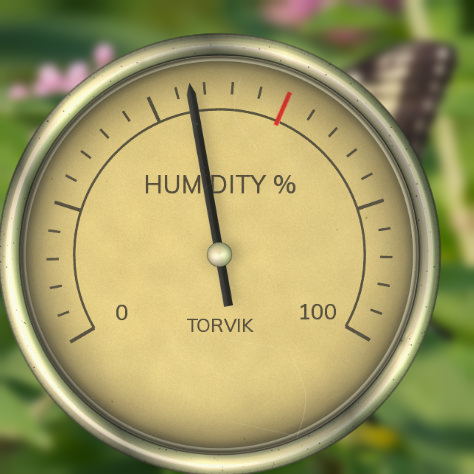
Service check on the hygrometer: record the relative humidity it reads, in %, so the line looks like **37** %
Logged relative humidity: **46** %
